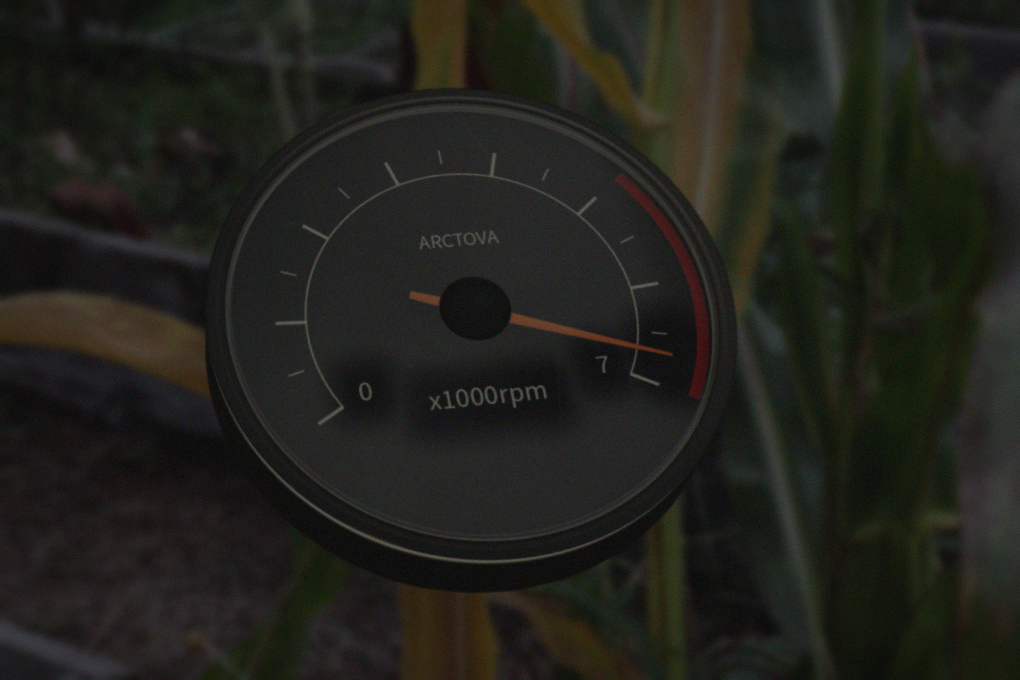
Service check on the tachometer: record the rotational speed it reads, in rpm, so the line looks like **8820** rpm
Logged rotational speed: **6750** rpm
